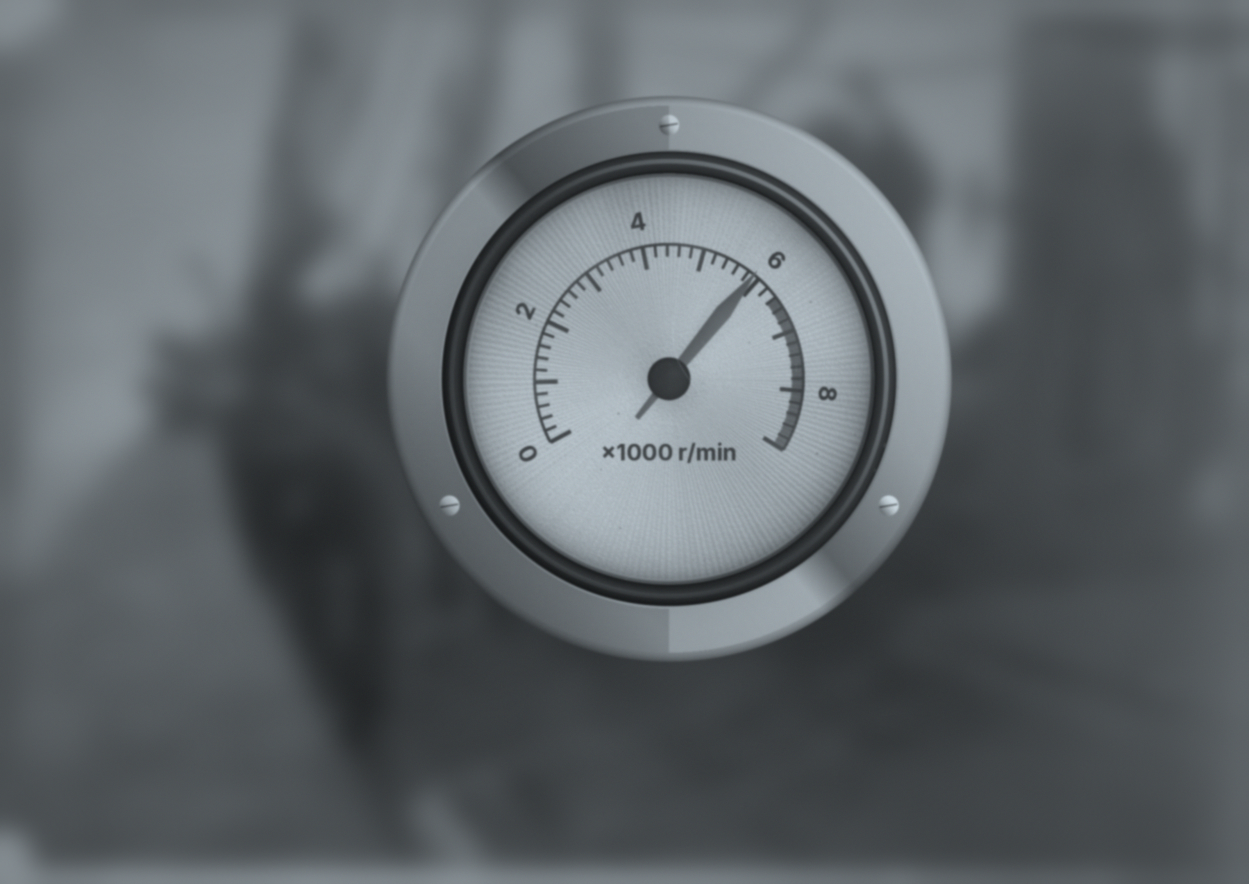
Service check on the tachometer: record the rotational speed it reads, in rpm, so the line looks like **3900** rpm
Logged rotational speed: **5900** rpm
